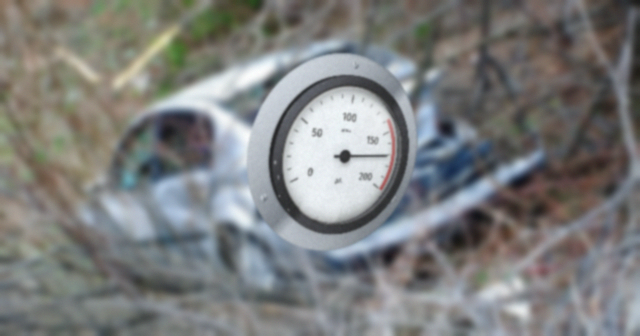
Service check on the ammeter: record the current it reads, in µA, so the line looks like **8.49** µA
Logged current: **170** µA
